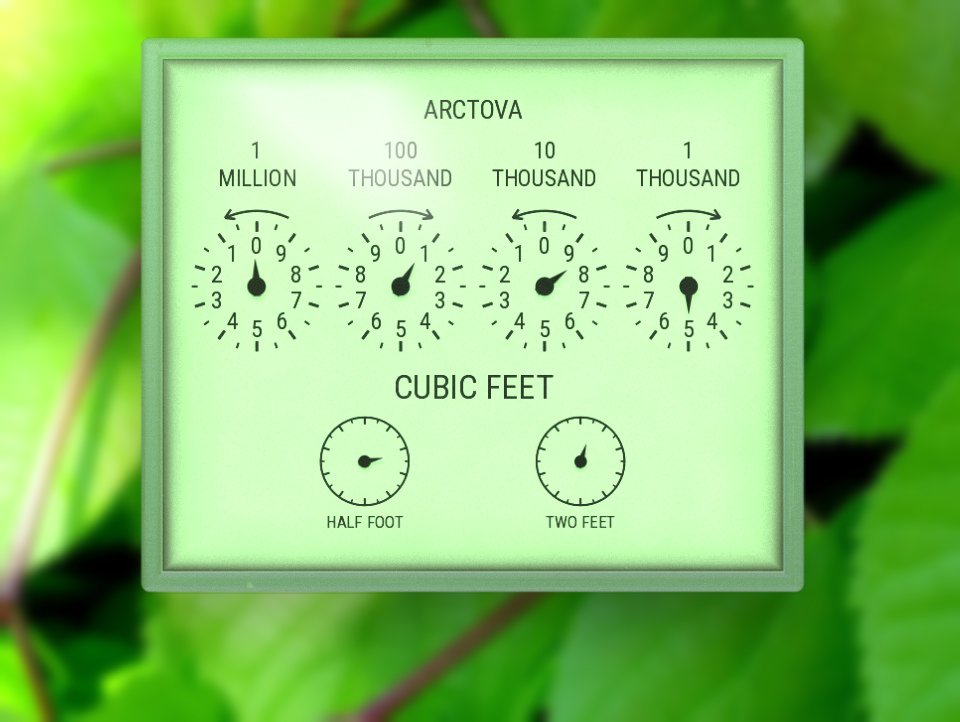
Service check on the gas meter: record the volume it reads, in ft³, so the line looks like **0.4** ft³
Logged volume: **8500** ft³
